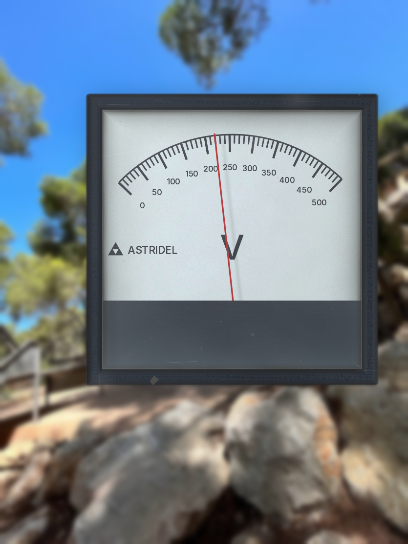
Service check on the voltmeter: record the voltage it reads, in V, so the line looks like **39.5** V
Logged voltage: **220** V
